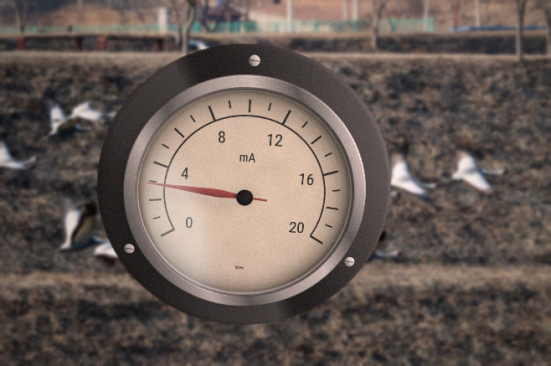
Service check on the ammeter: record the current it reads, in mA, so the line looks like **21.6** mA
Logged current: **3** mA
